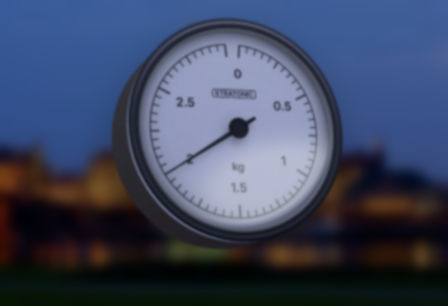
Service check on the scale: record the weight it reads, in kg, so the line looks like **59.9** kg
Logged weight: **2** kg
